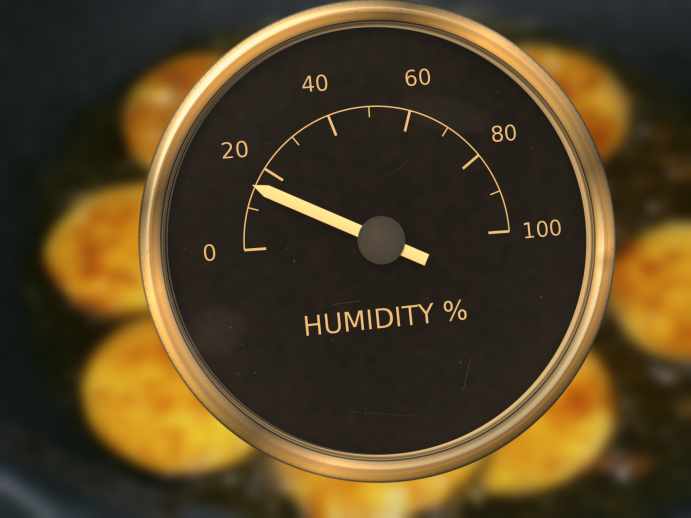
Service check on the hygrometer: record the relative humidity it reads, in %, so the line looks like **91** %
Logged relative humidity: **15** %
